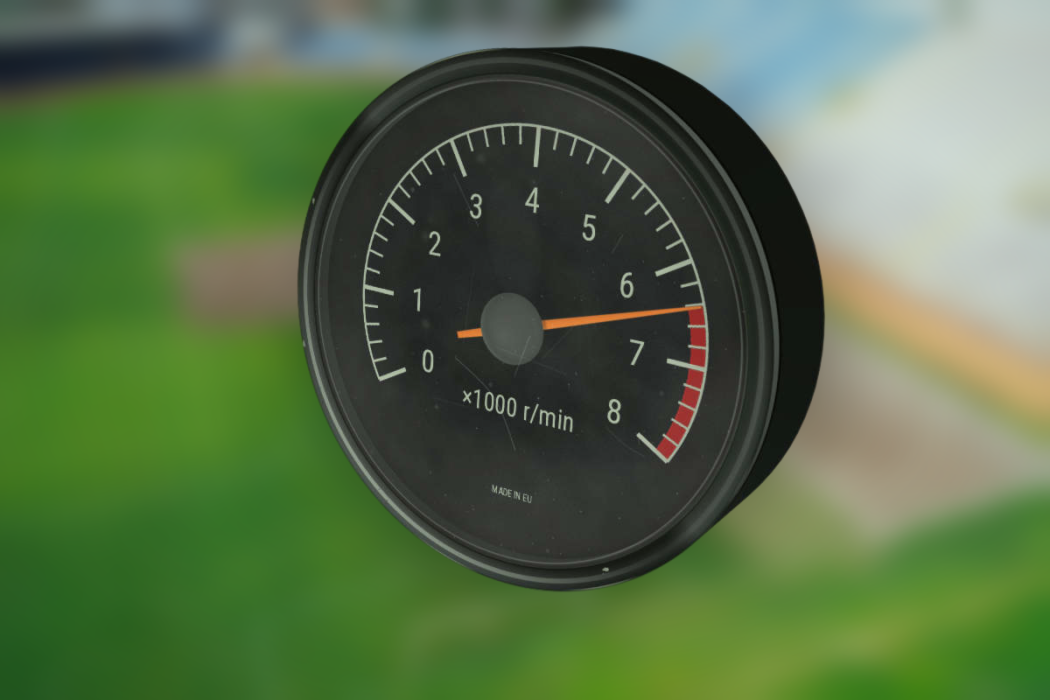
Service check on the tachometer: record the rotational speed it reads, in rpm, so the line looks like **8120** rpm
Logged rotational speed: **6400** rpm
